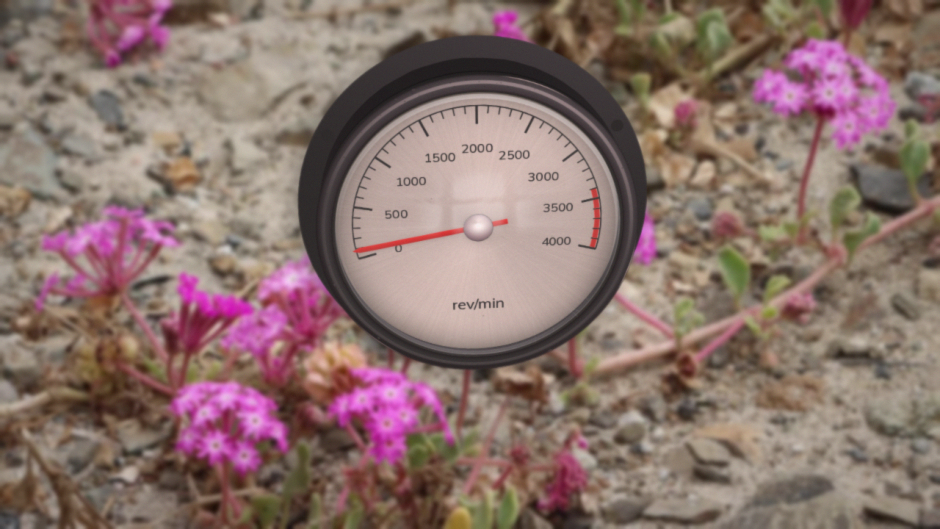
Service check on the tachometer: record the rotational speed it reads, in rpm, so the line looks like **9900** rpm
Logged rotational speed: **100** rpm
